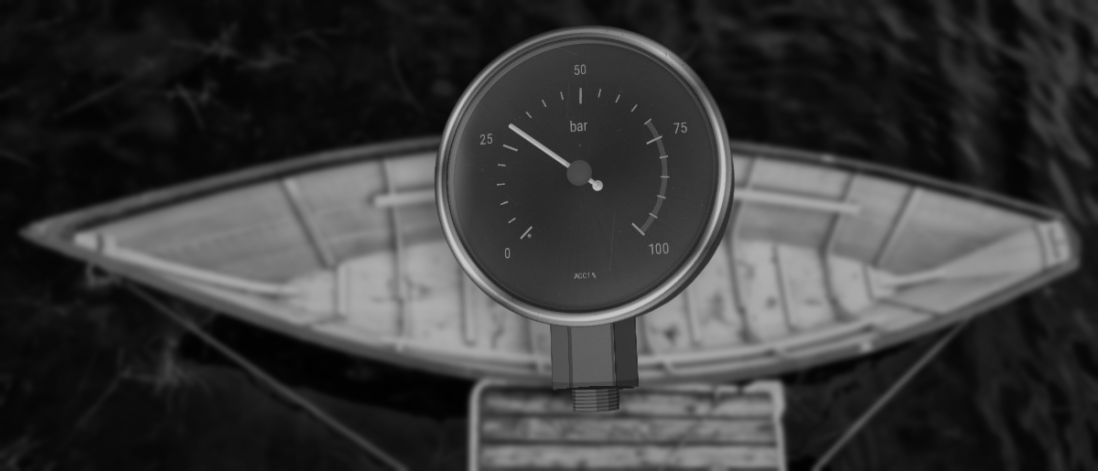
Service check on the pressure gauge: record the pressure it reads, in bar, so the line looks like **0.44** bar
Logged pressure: **30** bar
